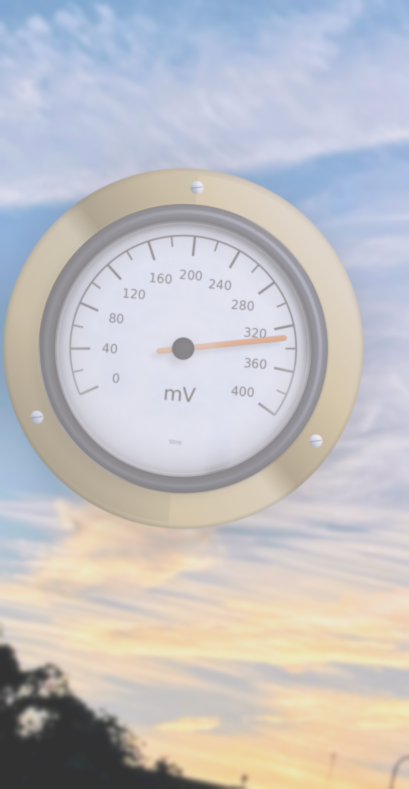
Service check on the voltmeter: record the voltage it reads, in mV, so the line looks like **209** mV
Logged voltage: **330** mV
